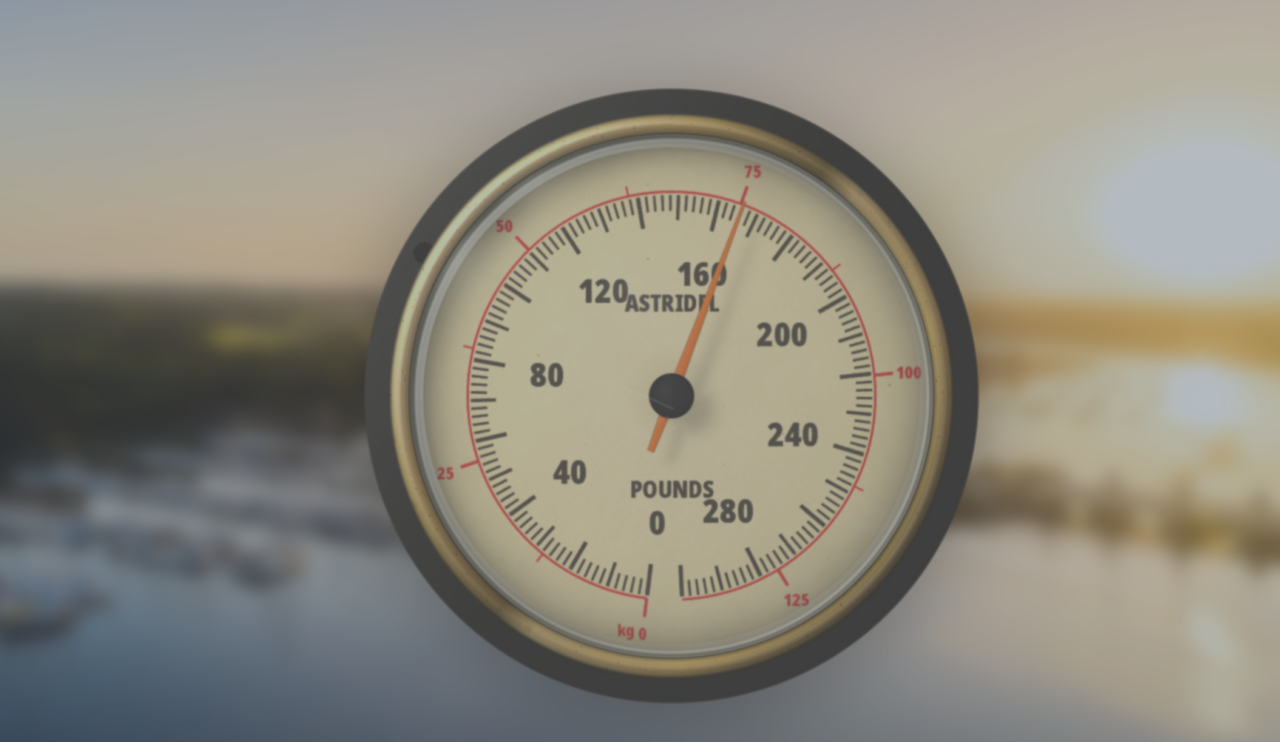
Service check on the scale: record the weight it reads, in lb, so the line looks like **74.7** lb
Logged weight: **166** lb
